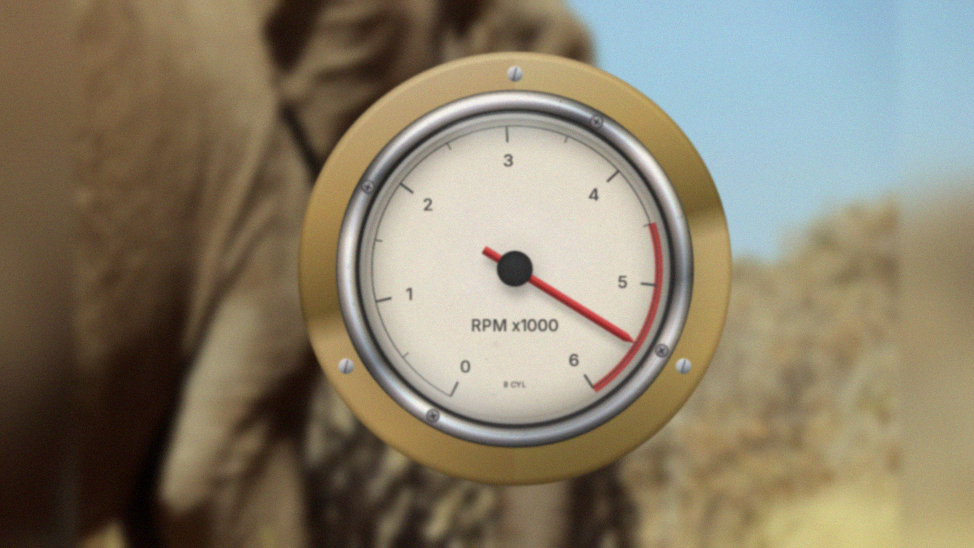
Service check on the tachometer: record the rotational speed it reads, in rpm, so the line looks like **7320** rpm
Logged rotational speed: **5500** rpm
